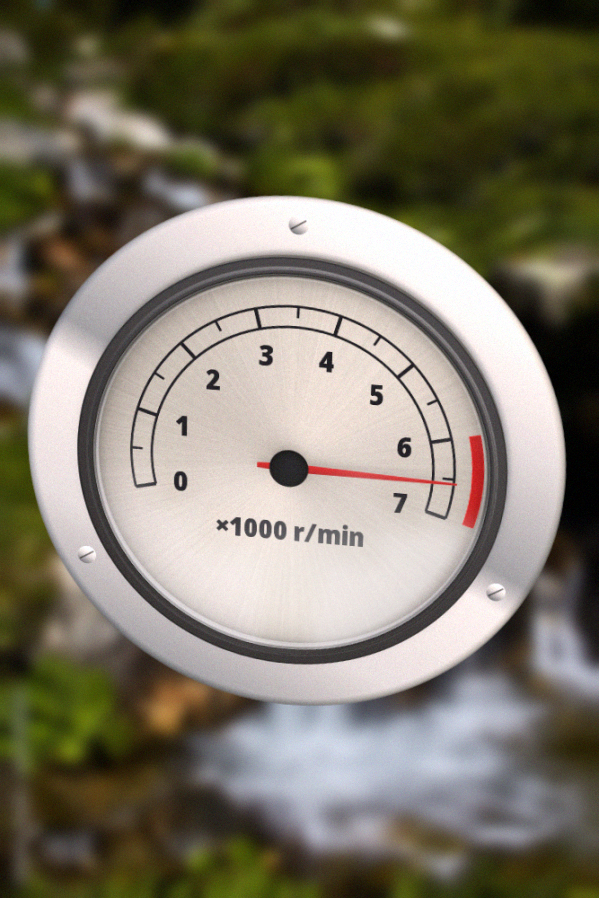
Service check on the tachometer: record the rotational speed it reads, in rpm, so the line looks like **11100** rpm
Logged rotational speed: **6500** rpm
